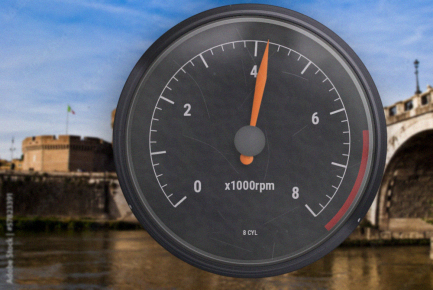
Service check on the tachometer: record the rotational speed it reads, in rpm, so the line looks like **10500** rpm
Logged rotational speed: **4200** rpm
